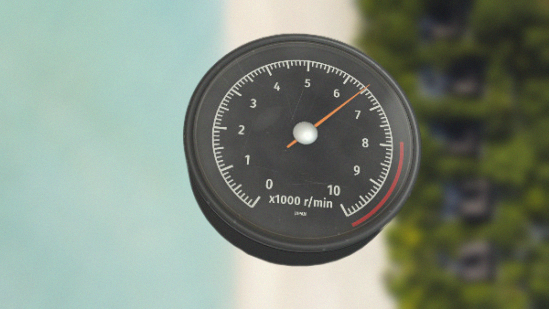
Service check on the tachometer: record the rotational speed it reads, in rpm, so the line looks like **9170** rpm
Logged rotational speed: **6500** rpm
